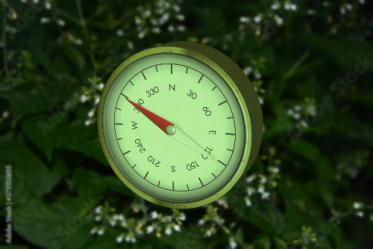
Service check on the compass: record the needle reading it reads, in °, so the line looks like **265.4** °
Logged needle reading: **300** °
